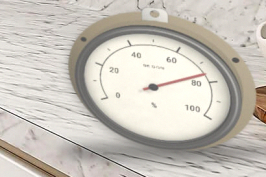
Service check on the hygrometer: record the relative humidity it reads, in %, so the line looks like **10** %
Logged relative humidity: **75** %
